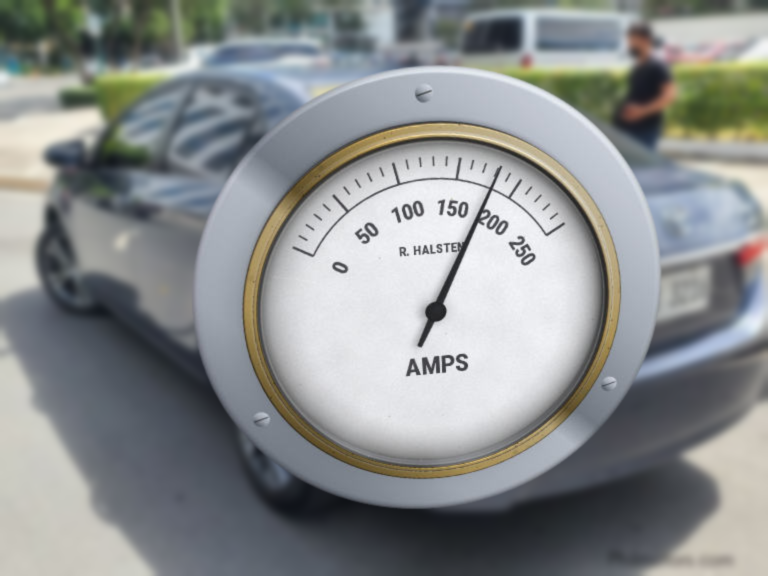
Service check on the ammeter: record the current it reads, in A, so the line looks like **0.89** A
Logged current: **180** A
